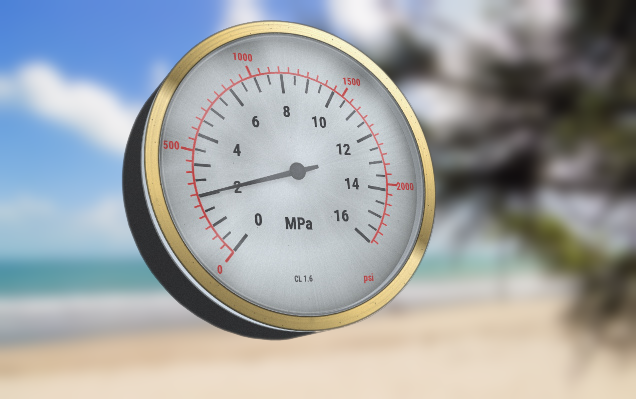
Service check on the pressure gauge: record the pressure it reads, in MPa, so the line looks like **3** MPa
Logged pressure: **2** MPa
